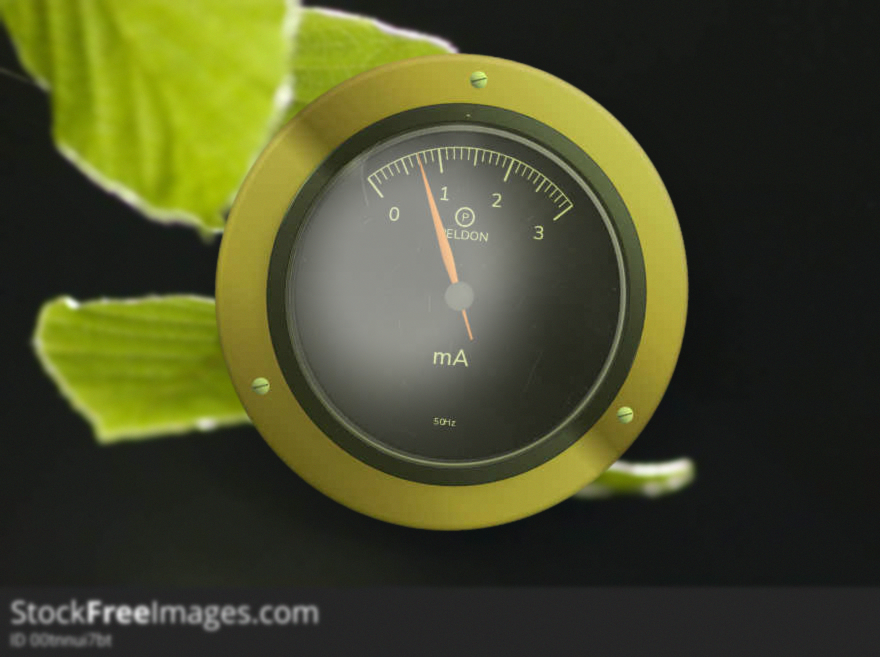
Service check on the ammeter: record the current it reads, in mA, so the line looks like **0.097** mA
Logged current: **0.7** mA
